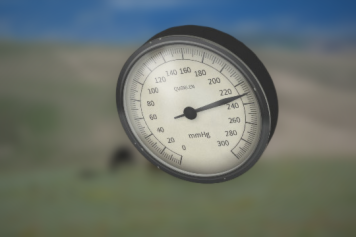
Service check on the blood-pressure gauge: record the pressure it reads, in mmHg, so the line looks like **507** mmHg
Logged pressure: **230** mmHg
